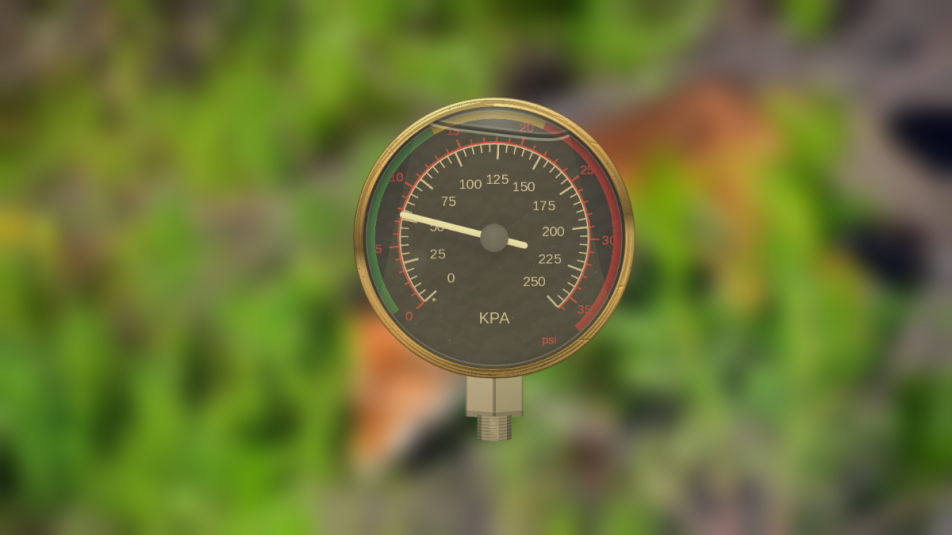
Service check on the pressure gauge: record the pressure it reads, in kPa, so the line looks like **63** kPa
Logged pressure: **52.5** kPa
